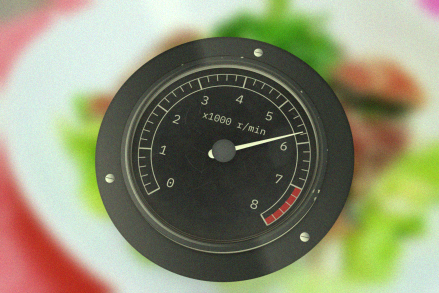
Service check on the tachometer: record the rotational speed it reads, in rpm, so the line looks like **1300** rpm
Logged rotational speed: **5800** rpm
